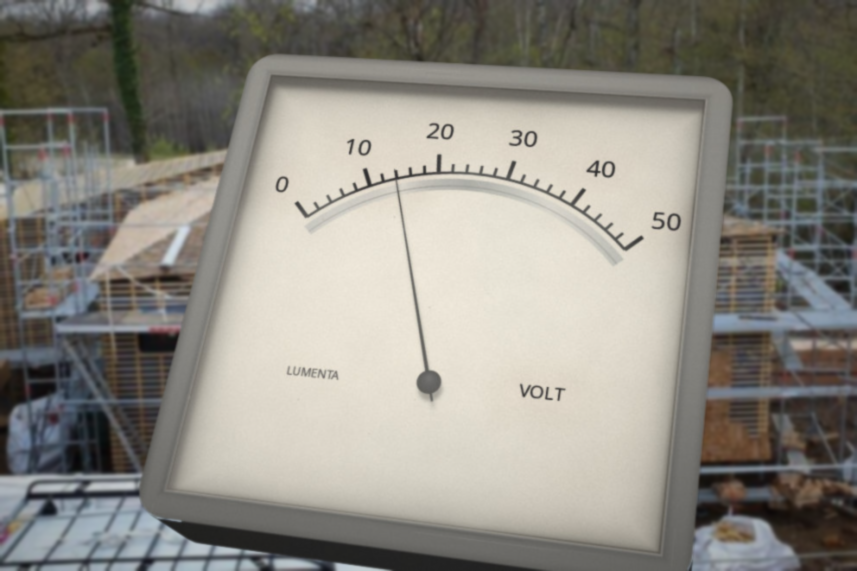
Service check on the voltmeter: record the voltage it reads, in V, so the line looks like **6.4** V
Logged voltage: **14** V
